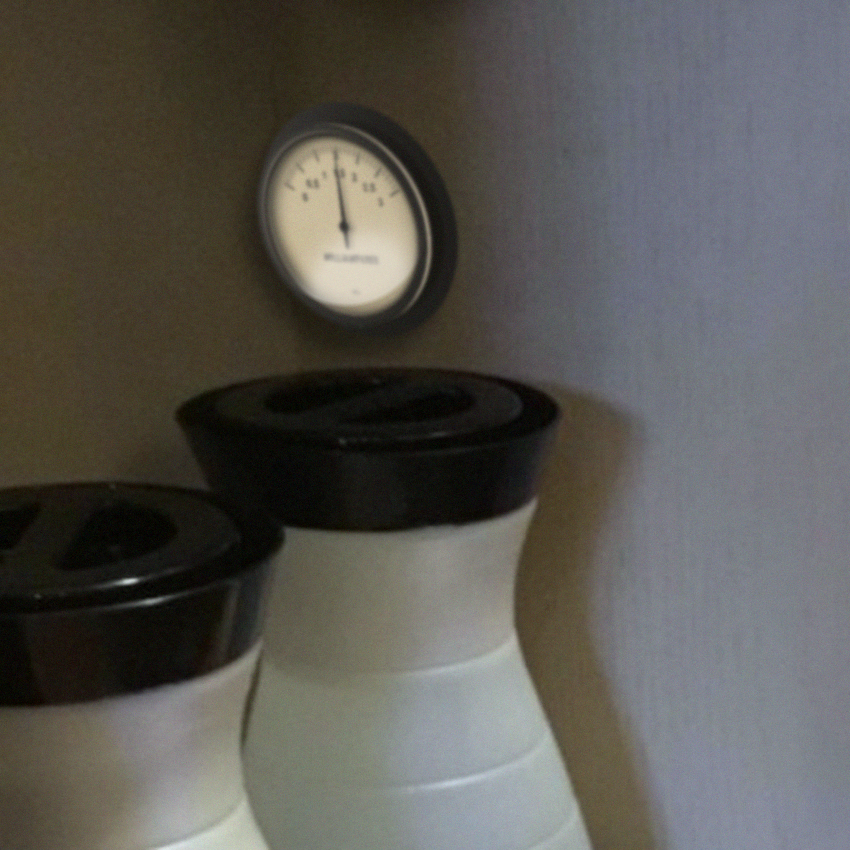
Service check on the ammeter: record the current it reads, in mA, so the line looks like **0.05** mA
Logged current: **1.5** mA
